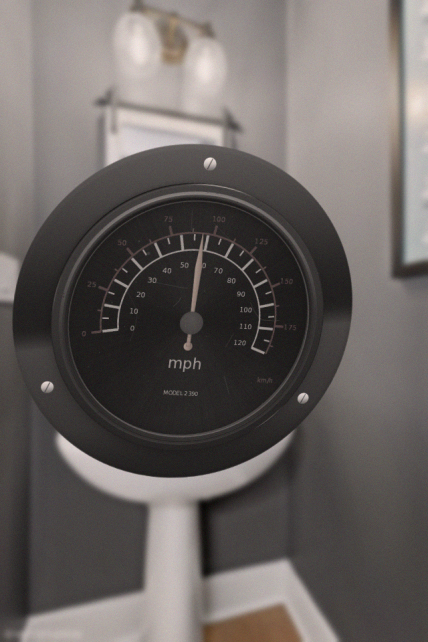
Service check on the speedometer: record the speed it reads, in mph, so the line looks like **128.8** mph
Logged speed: **57.5** mph
